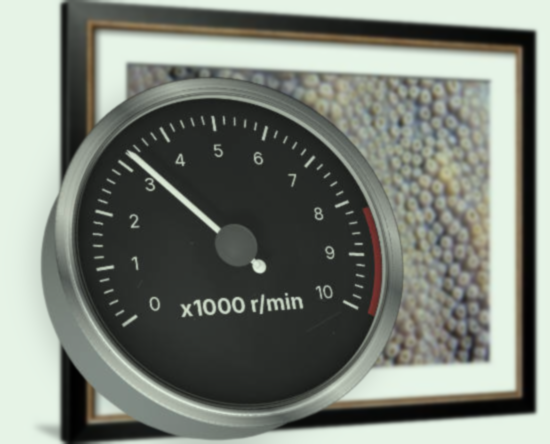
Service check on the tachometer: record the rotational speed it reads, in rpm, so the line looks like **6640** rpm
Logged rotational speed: **3200** rpm
